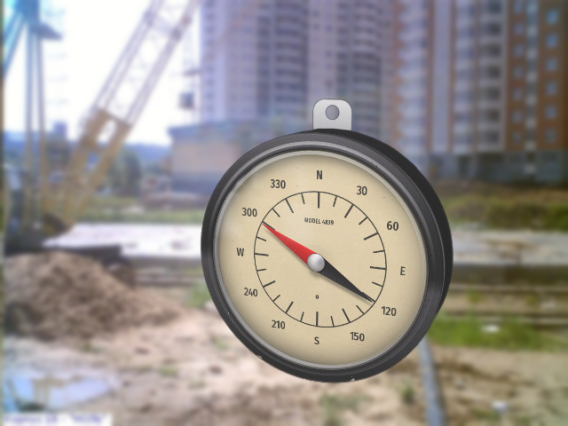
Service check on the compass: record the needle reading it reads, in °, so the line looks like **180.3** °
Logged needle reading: **300** °
